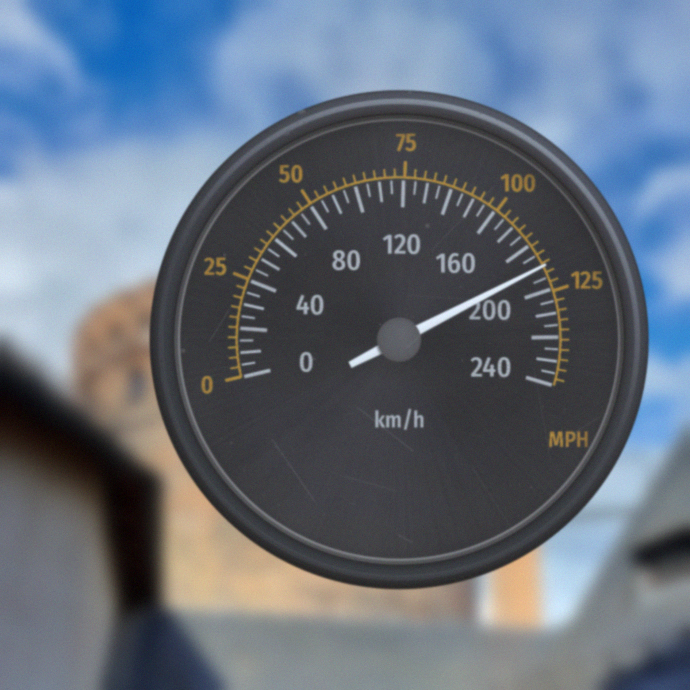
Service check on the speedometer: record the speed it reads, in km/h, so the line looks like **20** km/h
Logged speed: **190** km/h
